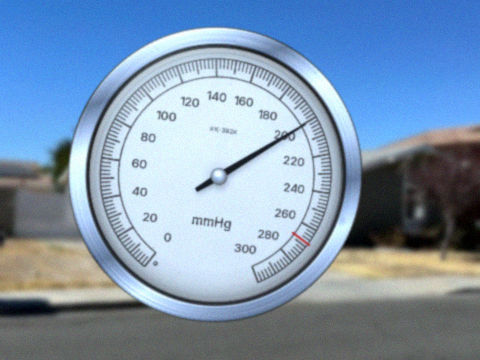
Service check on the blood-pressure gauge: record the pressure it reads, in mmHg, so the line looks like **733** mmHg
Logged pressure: **200** mmHg
